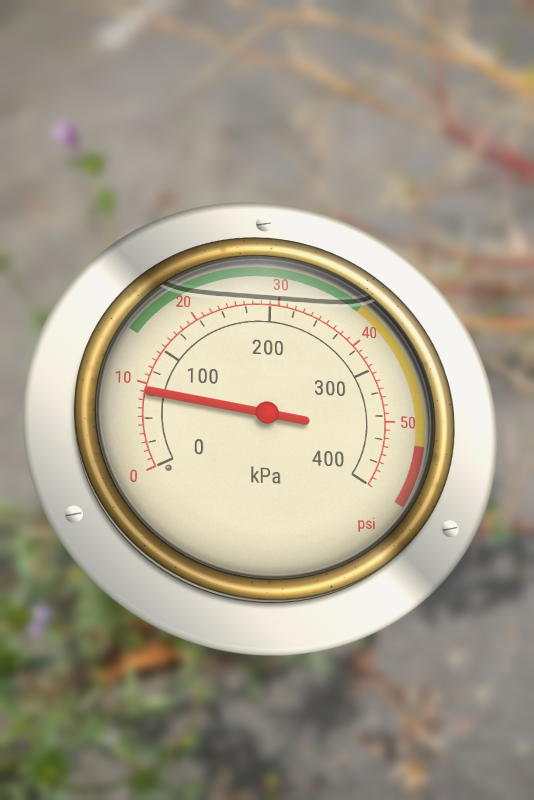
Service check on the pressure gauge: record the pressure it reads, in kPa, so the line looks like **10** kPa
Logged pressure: **60** kPa
